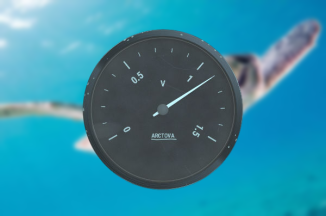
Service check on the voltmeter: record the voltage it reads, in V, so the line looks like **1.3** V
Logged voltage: **1.1** V
